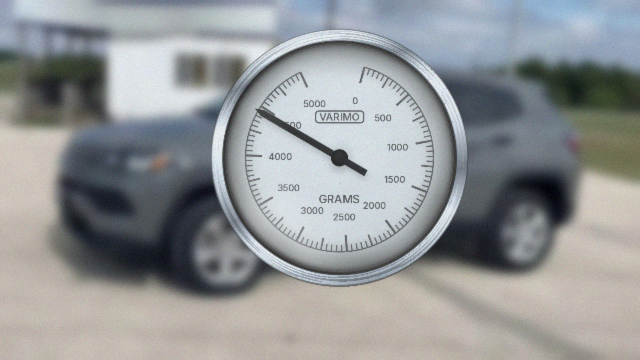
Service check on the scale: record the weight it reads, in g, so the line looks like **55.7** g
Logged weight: **4450** g
